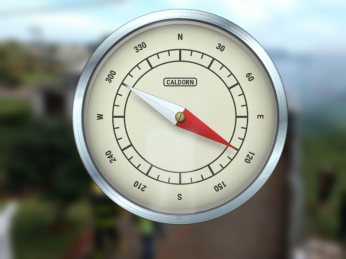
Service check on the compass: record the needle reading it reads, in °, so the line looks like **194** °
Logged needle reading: **120** °
